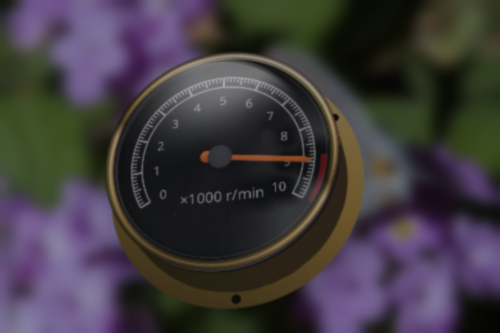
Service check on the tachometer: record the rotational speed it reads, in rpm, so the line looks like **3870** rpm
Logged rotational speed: **9000** rpm
